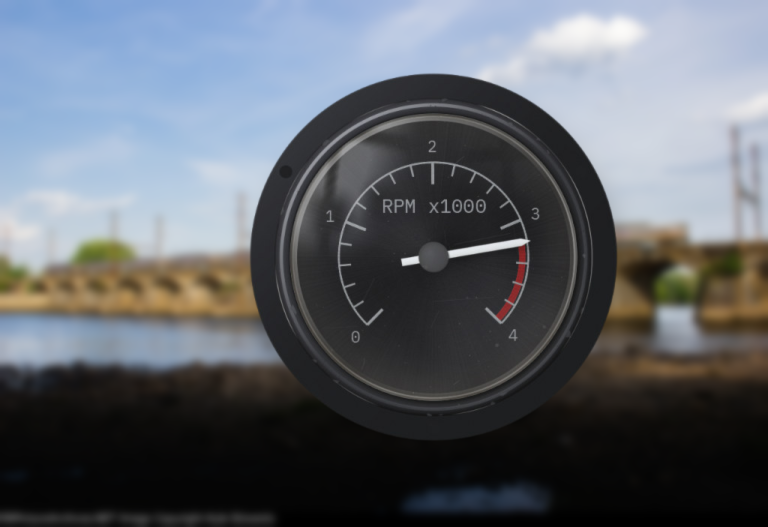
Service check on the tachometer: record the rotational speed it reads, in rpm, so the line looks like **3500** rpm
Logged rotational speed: **3200** rpm
